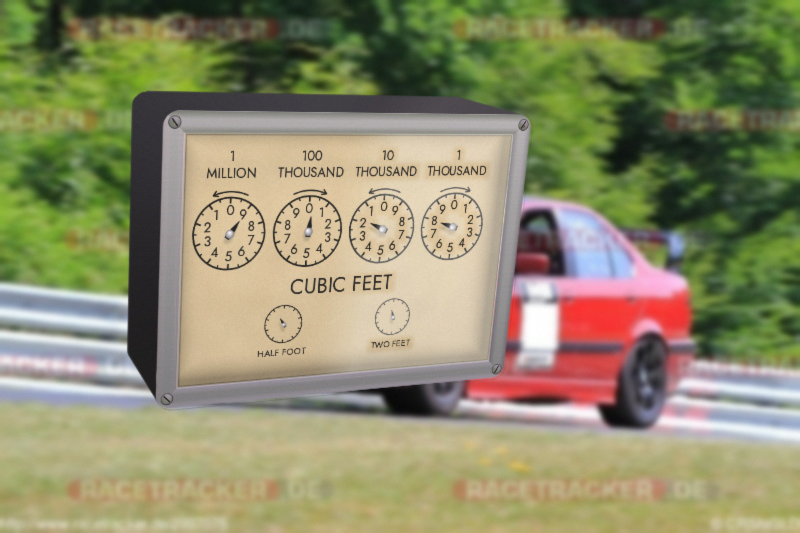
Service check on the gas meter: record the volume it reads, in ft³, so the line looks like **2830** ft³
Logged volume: **901800** ft³
